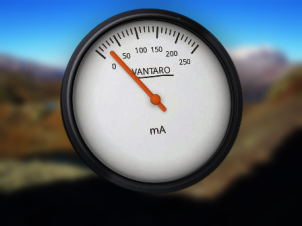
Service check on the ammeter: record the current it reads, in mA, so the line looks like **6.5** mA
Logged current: **20** mA
